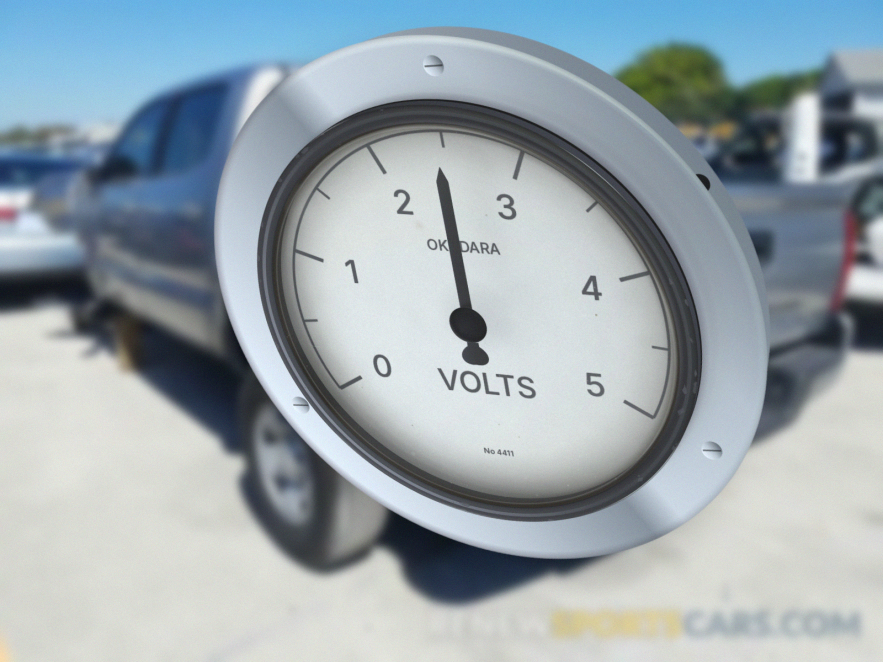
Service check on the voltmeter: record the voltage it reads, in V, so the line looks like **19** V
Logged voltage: **2.5** V
